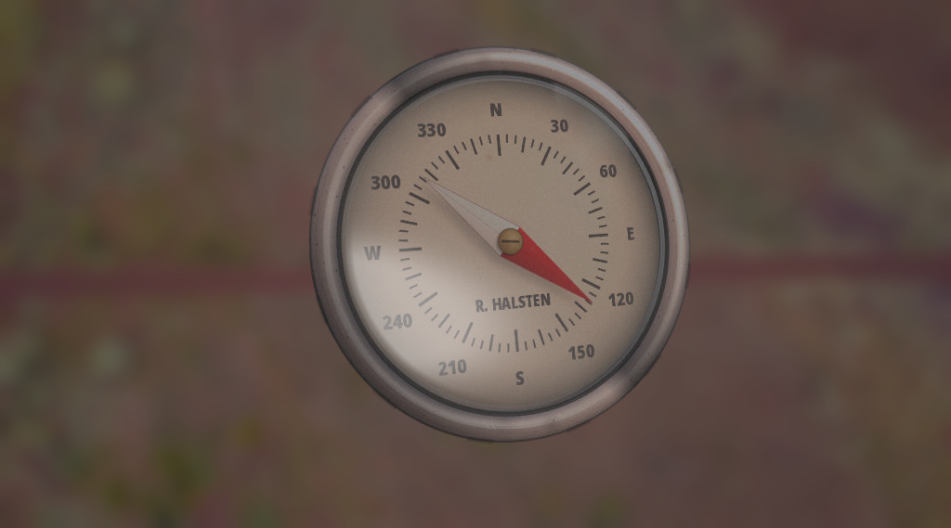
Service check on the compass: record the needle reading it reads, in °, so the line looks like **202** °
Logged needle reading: **130** °
